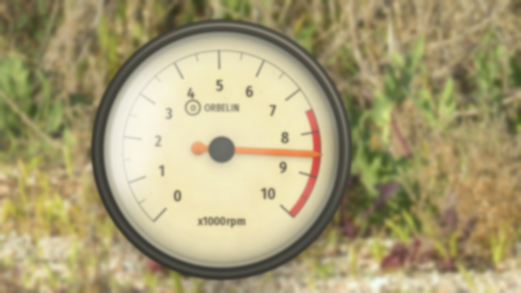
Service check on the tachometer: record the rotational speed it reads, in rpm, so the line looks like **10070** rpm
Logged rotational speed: **8500** rpm
